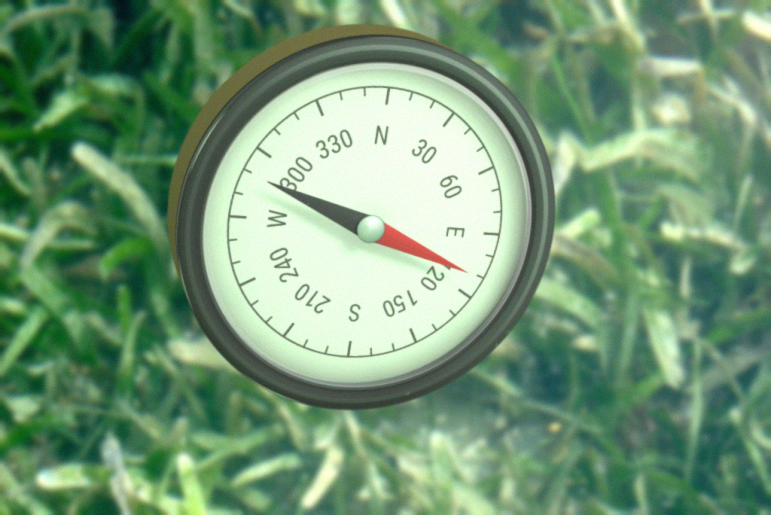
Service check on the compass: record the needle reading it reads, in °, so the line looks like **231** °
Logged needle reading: **110** °
